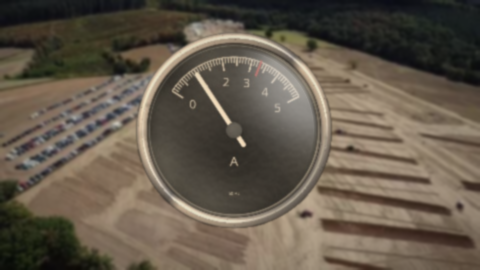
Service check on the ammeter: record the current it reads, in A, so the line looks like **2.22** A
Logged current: **1** A
